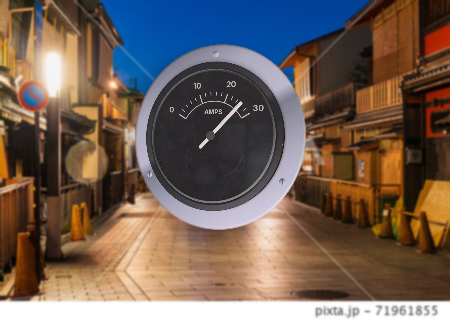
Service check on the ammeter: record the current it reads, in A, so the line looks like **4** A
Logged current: **26** A
